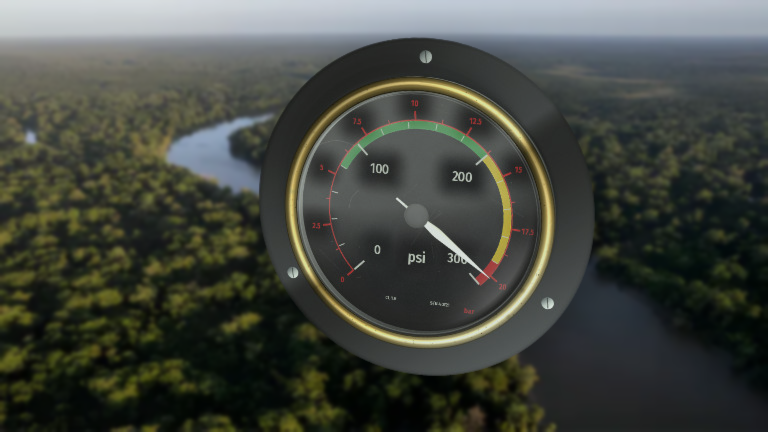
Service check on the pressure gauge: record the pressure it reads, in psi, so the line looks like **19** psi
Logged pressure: **290** psi
